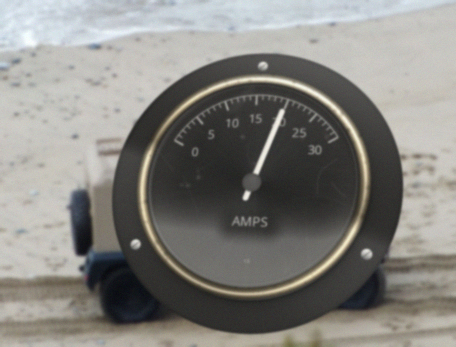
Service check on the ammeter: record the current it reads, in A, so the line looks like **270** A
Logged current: **20** A
